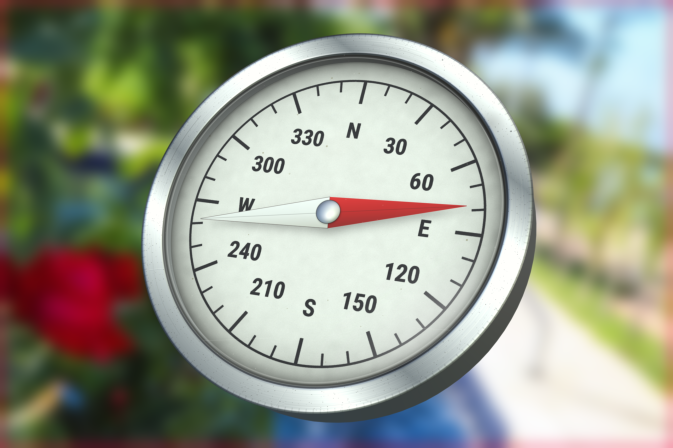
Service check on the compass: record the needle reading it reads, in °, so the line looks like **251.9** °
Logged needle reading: **80** °
